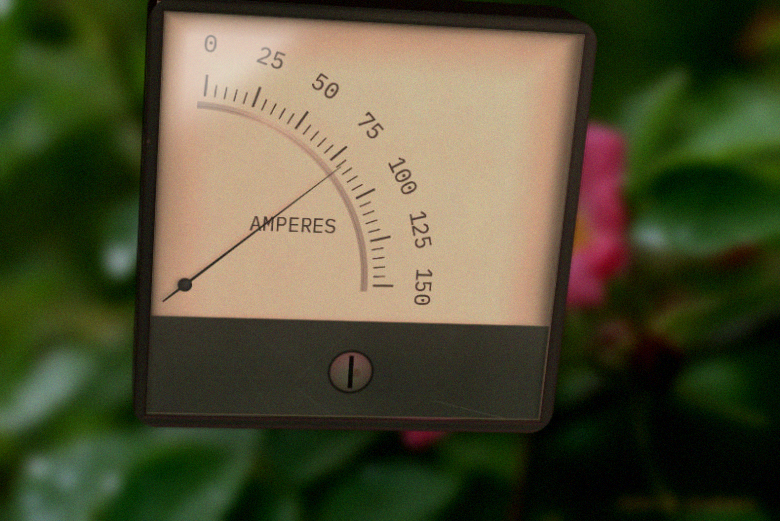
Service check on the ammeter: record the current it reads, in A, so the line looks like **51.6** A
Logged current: **80** A
